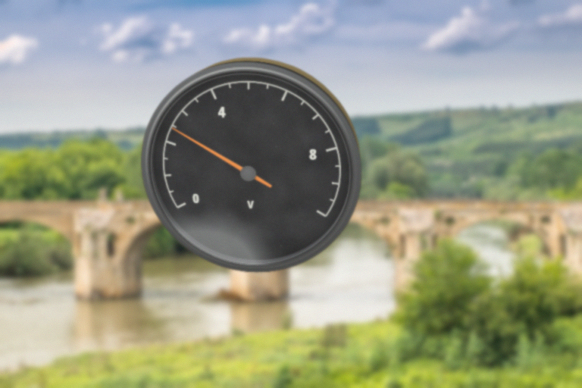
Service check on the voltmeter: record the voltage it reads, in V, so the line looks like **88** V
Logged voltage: **2.5** V
